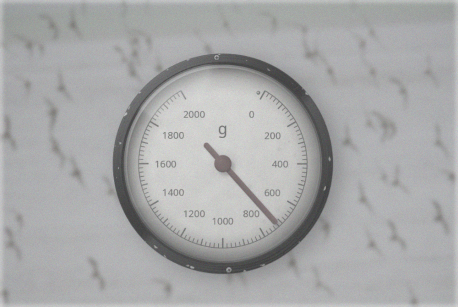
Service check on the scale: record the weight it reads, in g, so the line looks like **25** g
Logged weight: **720** g
